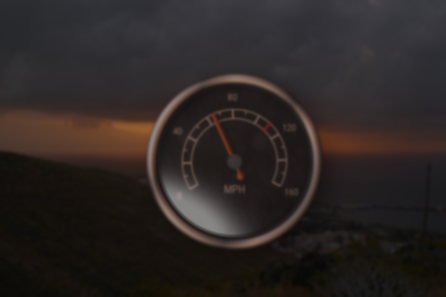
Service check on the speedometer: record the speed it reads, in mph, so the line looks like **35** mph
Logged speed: **65** mph
